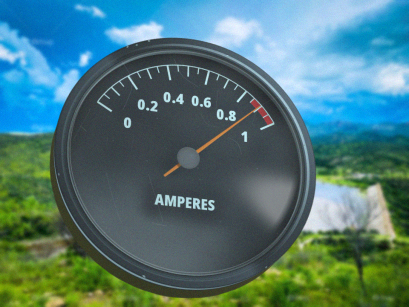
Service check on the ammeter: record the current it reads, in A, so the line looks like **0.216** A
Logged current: **0.9** A
